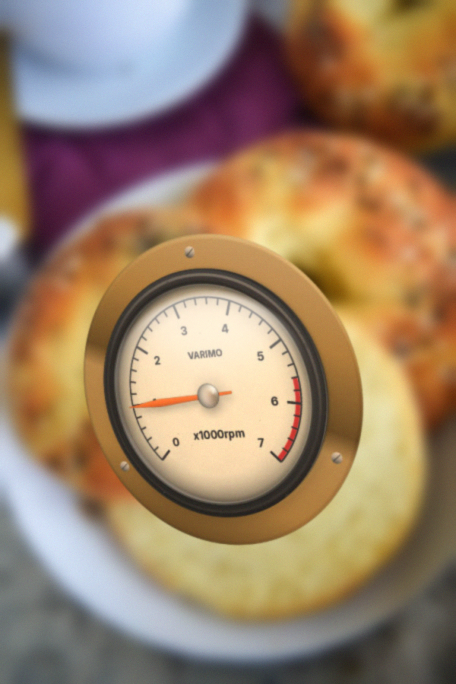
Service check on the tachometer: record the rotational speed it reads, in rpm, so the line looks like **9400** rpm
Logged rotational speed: **1000** rpm
